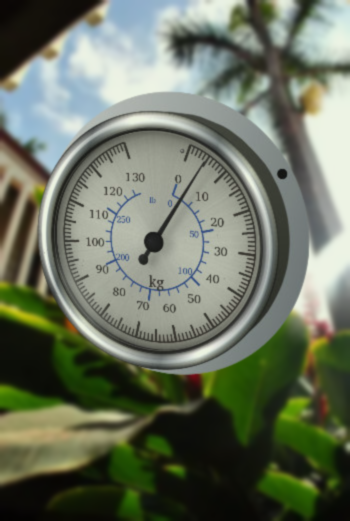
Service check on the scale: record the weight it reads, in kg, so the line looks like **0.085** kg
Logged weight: **5** kg
